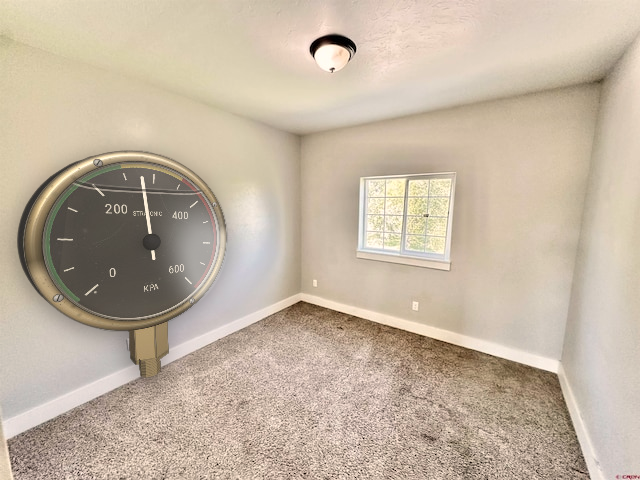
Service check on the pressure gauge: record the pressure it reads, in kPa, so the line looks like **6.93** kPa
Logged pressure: **275** kPa
